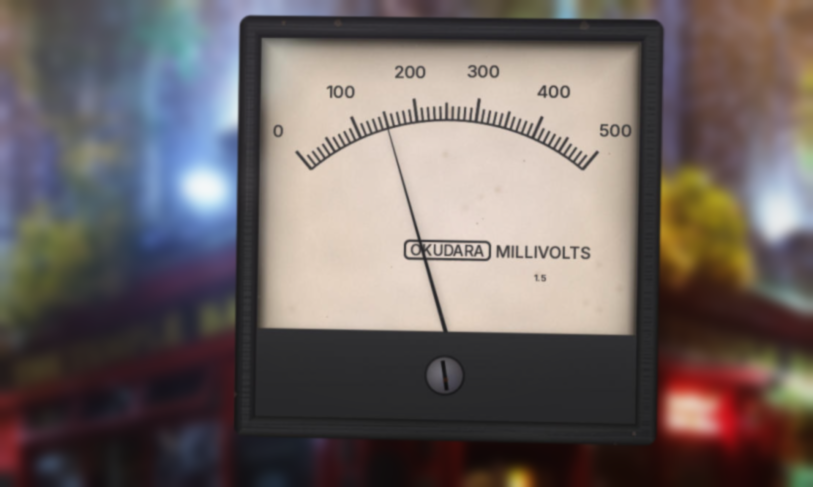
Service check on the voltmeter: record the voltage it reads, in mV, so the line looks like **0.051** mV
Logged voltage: **150** mV
